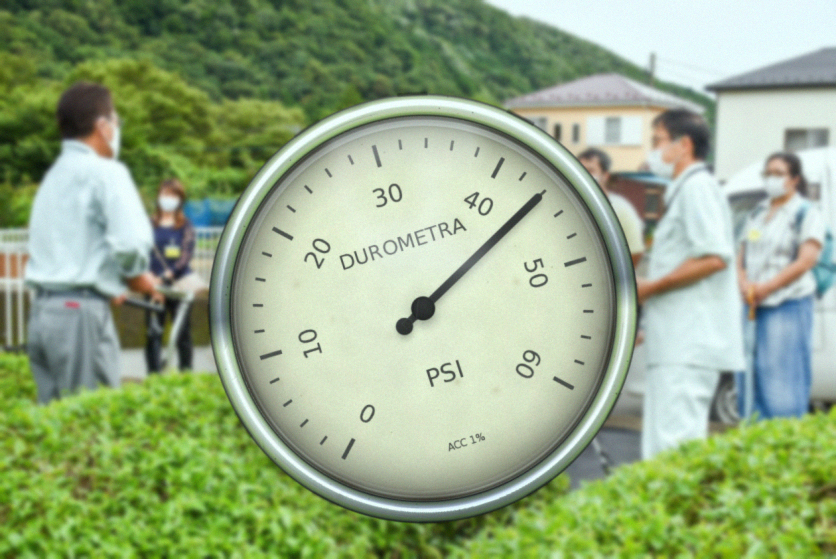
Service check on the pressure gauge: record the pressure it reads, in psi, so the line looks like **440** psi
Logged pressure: **44** psi
